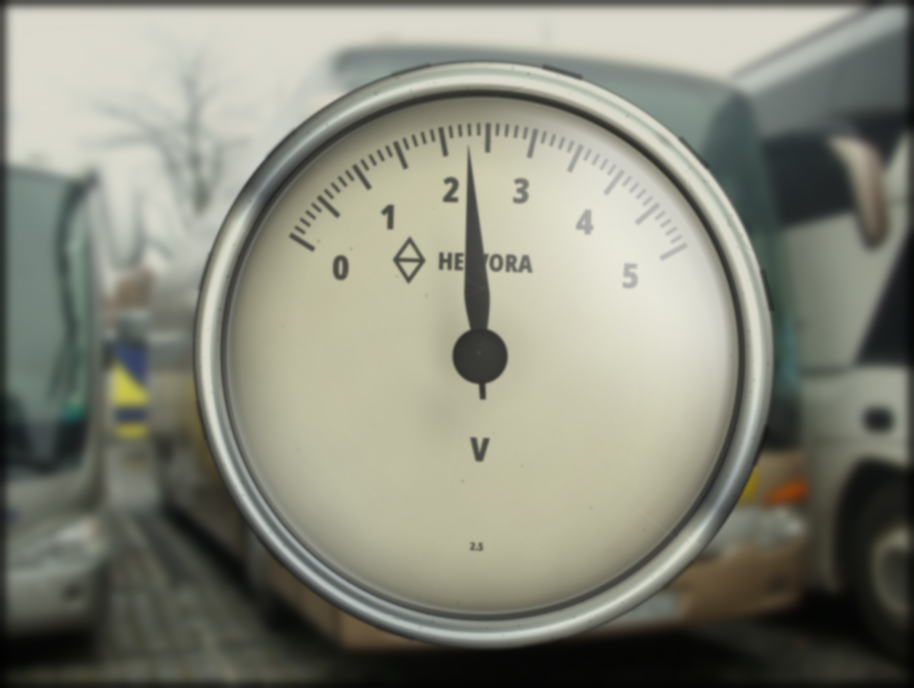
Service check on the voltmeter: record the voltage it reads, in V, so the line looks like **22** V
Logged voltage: **2.3** V
